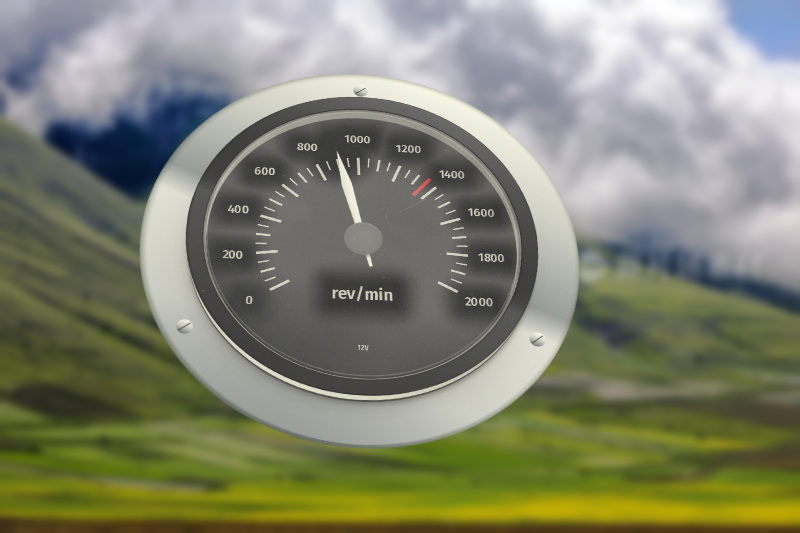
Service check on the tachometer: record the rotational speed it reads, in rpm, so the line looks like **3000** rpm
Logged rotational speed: **900** rpm
